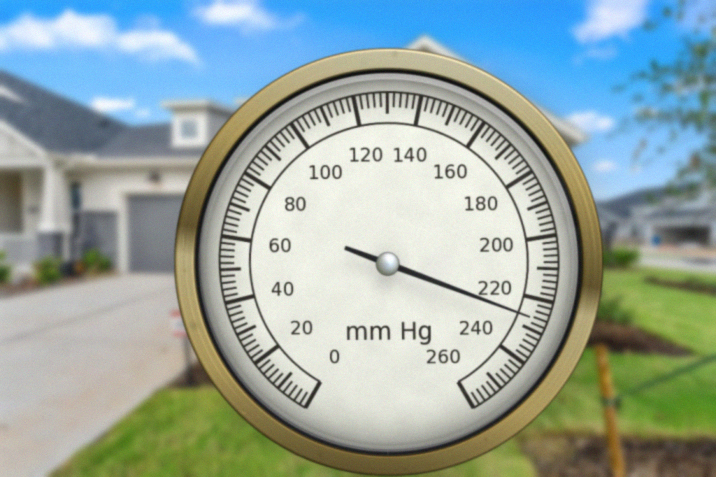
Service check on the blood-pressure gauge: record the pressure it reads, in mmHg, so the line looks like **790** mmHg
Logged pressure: **226** mmHg
